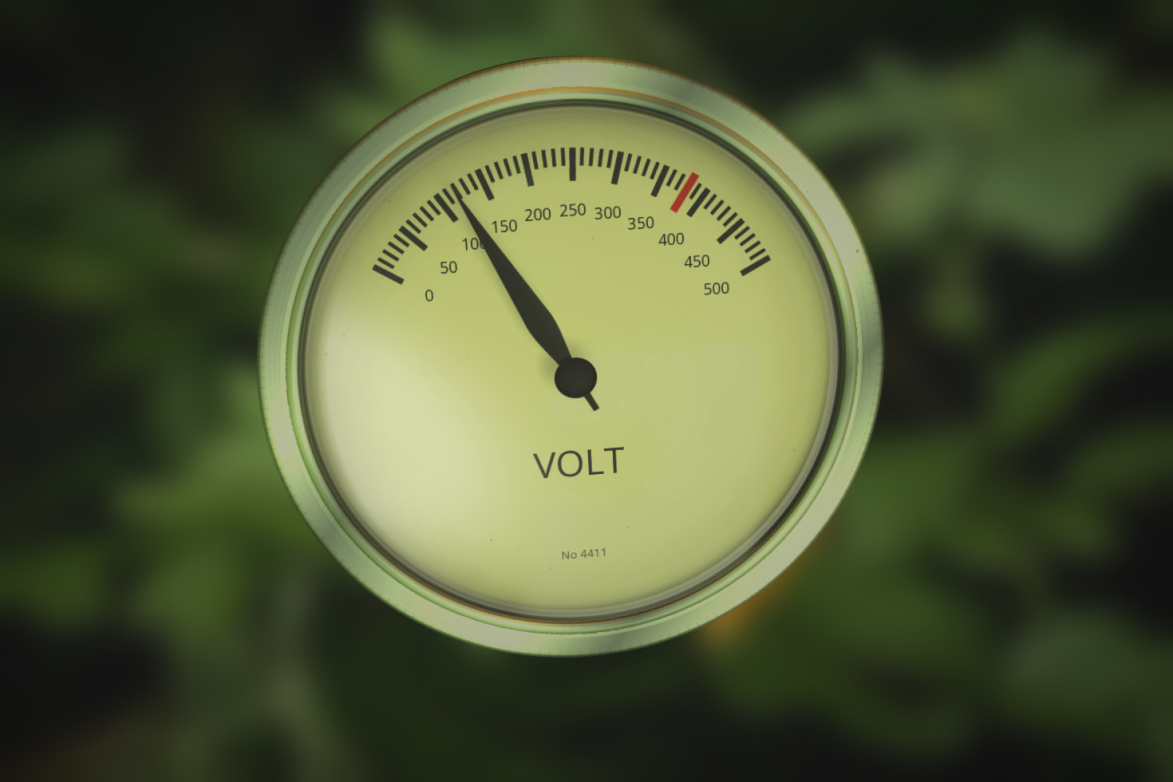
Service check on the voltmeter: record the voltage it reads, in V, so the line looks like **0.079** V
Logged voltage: **120** V
